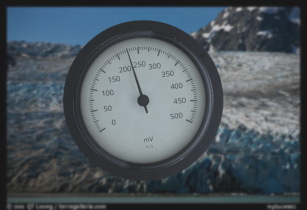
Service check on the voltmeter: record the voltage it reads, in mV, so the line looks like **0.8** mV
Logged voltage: **225** mV
